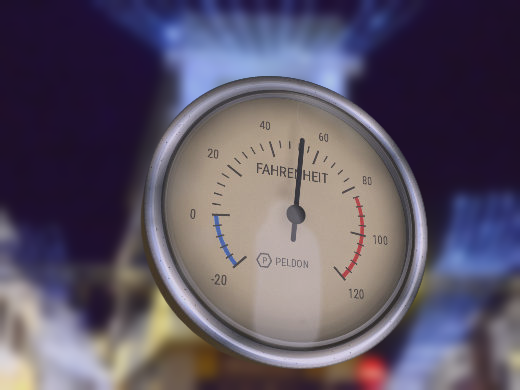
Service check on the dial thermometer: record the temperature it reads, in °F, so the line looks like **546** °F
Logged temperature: **52** °F
